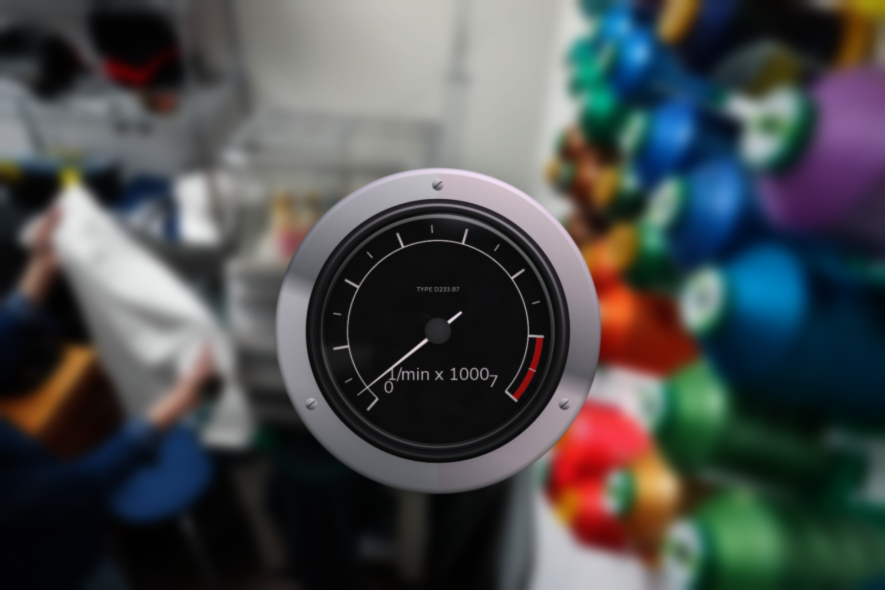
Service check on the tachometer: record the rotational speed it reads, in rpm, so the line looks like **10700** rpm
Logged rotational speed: **250** rpm
